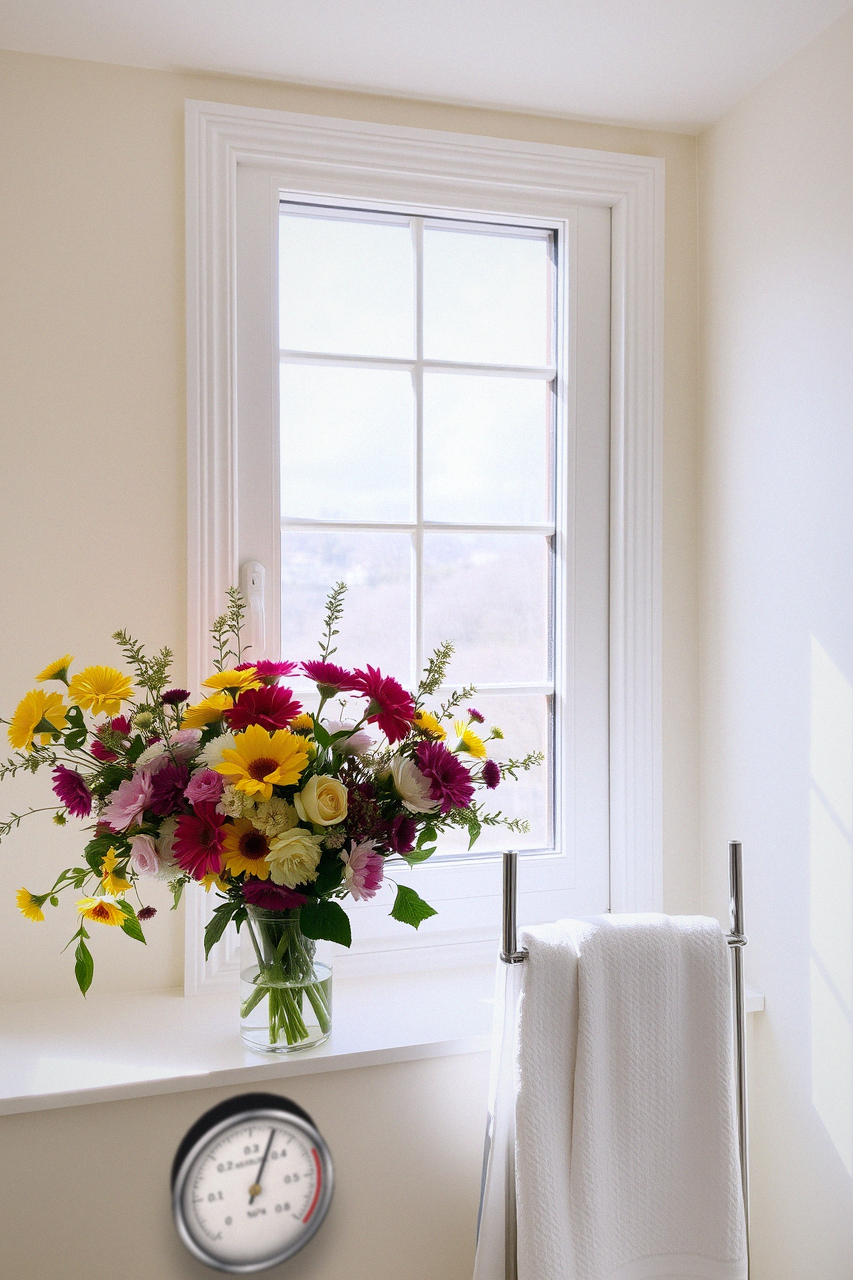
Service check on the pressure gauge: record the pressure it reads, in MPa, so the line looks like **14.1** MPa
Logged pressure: **0.35** MPa
